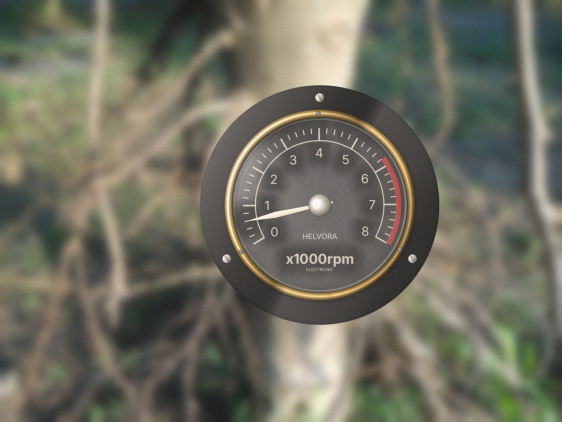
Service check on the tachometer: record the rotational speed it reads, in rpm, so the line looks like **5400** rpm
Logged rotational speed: **600** rpm
